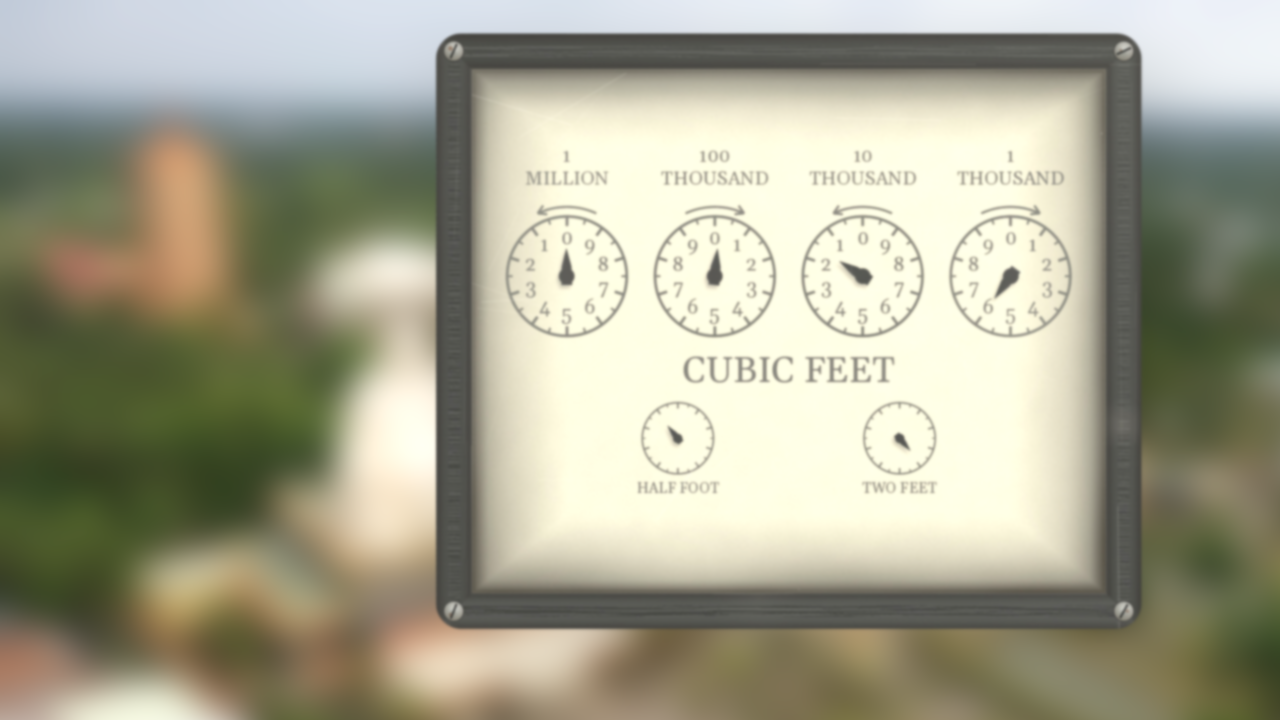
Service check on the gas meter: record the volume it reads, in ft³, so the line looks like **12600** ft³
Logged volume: **1600** ft³
